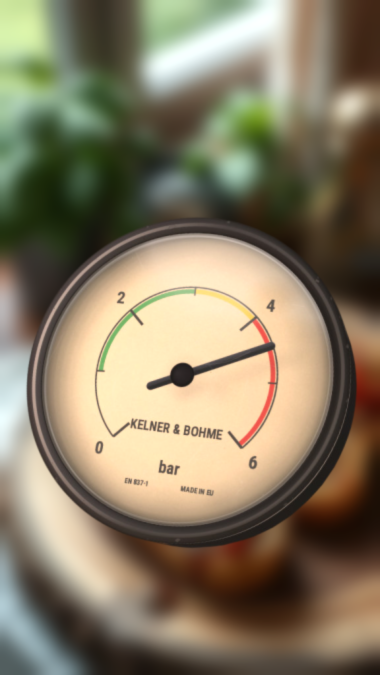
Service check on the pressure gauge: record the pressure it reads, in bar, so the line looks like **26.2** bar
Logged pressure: **4.5** bar
